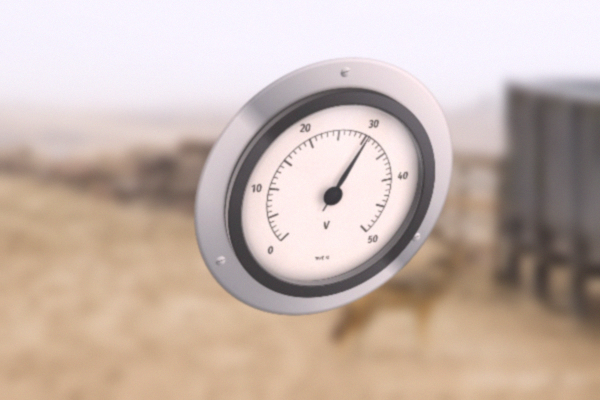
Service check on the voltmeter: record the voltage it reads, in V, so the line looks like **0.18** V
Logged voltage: **30** V
